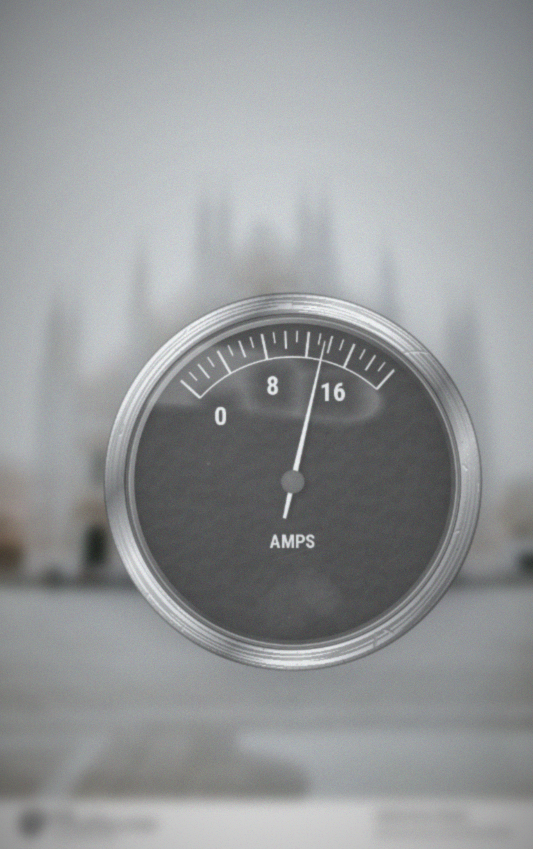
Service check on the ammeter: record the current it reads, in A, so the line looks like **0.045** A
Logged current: **13.5** A
